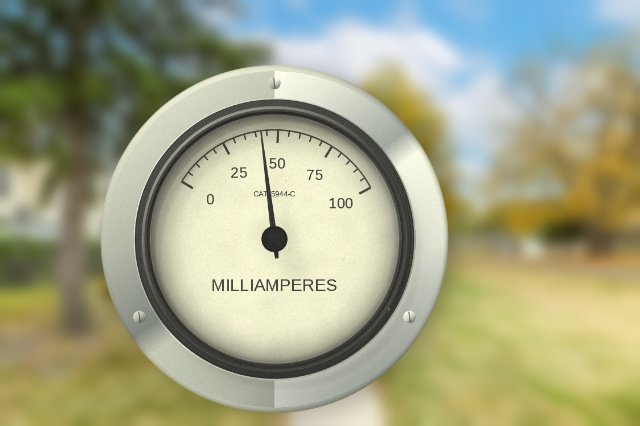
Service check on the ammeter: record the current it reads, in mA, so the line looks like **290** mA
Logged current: **42.5** mA
